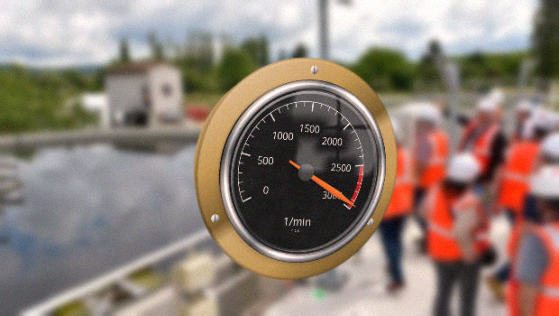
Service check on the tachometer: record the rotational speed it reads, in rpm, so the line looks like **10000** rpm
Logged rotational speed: **2950** rpm
